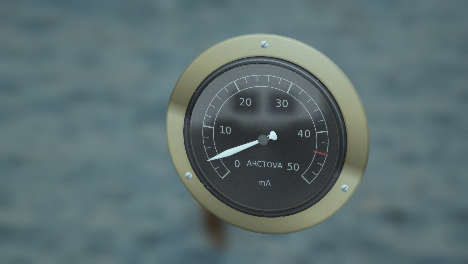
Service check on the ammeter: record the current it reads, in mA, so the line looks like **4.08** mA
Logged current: **4** mA
